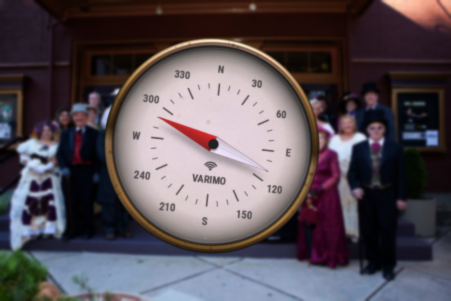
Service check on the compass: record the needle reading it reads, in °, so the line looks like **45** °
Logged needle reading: **290** °
